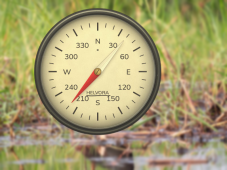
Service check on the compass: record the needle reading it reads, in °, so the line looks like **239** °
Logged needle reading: **220** °
